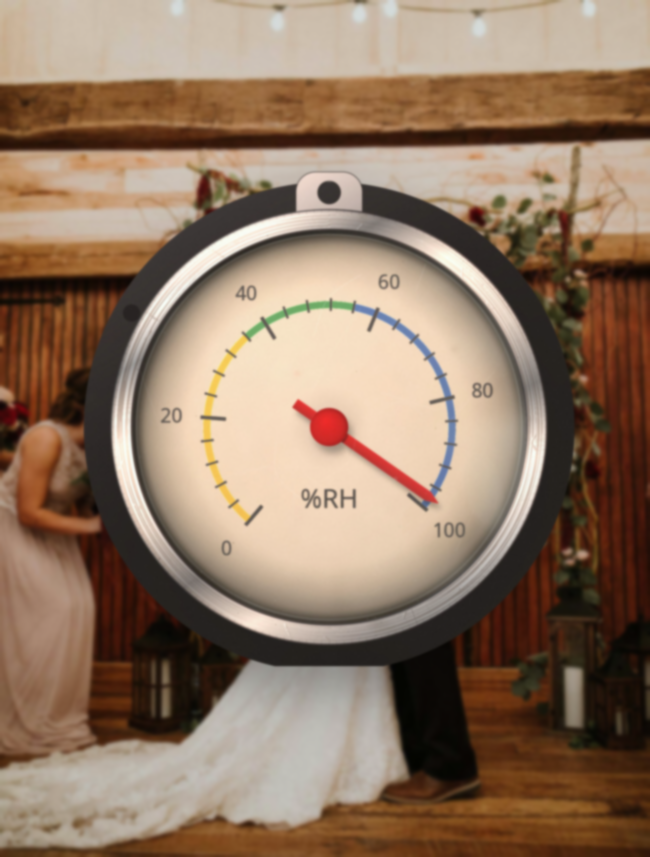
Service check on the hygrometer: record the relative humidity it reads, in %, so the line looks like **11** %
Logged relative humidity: **98** %
